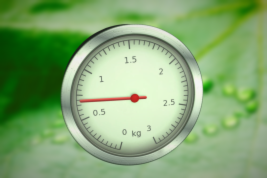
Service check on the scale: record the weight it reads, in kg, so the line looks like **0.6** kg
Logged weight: **0.7** kg
